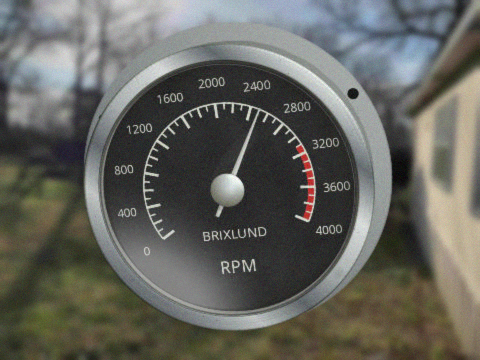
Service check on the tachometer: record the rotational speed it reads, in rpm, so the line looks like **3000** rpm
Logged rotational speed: **2500** rpm
